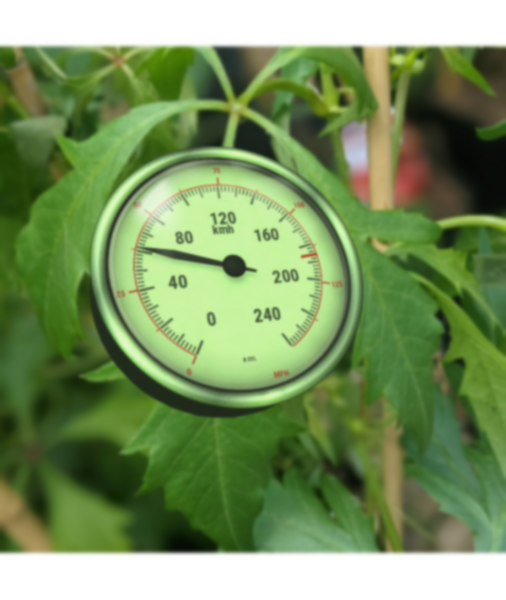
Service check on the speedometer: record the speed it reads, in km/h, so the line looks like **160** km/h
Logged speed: **60** km/h
